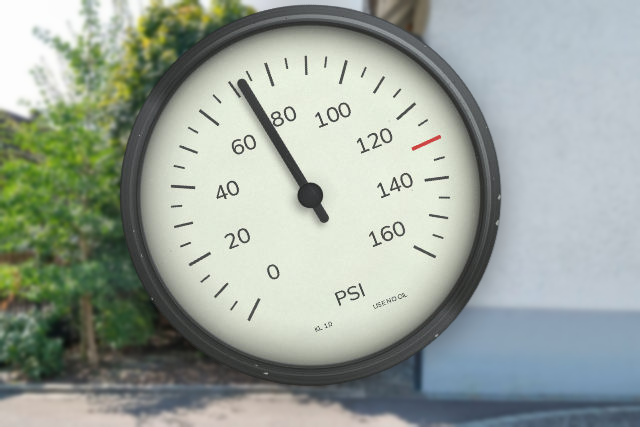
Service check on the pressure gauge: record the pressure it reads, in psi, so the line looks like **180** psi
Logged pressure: **72.5** psi
